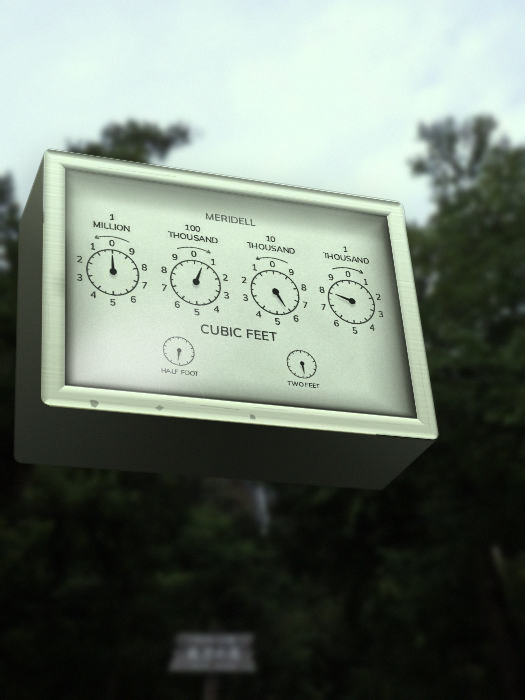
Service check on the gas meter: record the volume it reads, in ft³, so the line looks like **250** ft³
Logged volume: **5800** ft³
